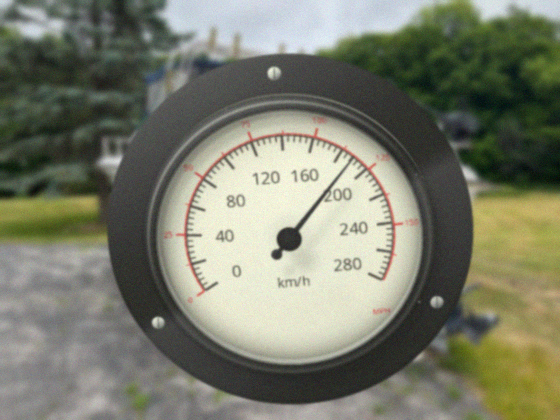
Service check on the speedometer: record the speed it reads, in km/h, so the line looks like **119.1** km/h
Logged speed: **188** km/h
